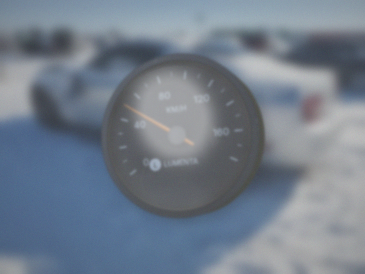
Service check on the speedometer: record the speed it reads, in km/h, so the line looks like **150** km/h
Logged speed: **50** km/h
